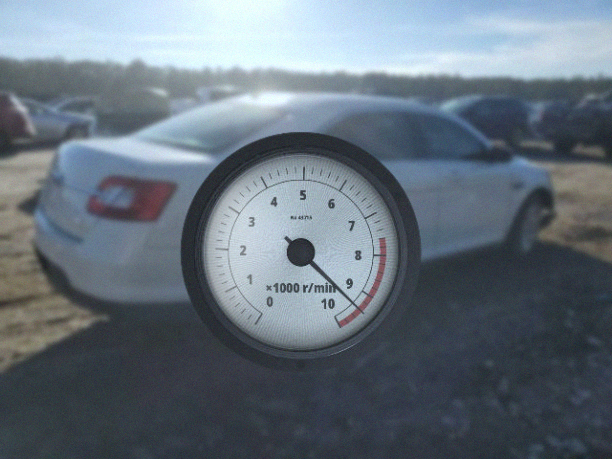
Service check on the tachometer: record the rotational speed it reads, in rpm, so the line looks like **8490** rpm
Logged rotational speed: **9400** rpm
